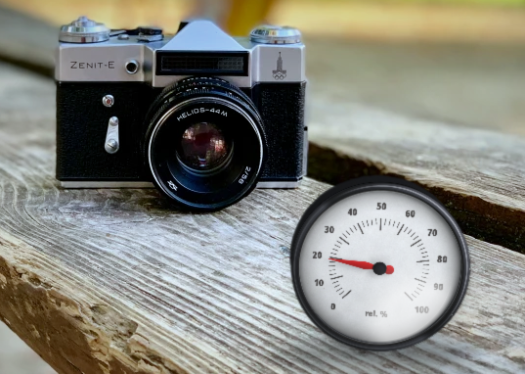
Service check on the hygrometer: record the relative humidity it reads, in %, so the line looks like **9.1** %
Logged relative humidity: **20** %
